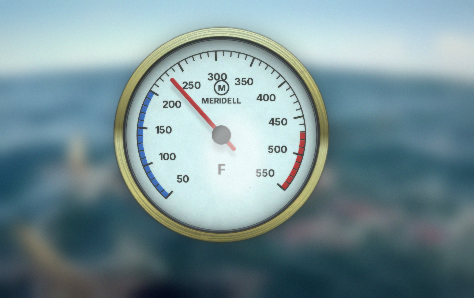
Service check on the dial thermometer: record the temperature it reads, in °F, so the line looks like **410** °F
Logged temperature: **230** °F
